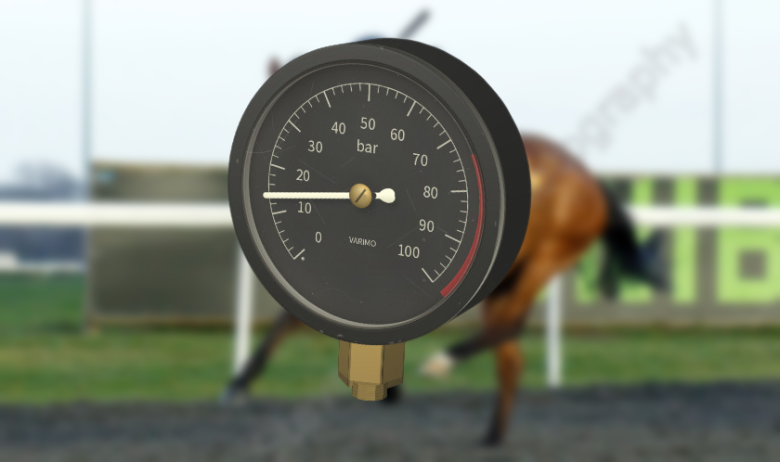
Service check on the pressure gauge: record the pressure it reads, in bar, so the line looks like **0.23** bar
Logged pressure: **14** bar
